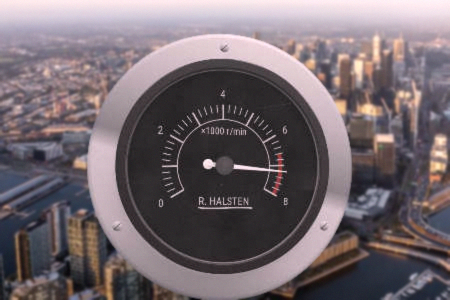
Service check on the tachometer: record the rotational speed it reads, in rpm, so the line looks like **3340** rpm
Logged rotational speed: **7200** rpm
